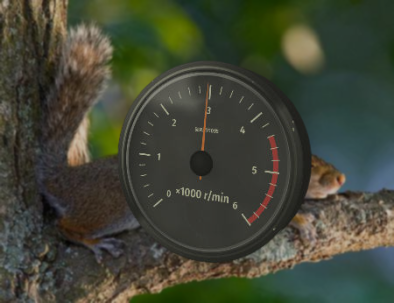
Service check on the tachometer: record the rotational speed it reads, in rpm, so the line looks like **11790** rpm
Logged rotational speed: **3000** rpm
